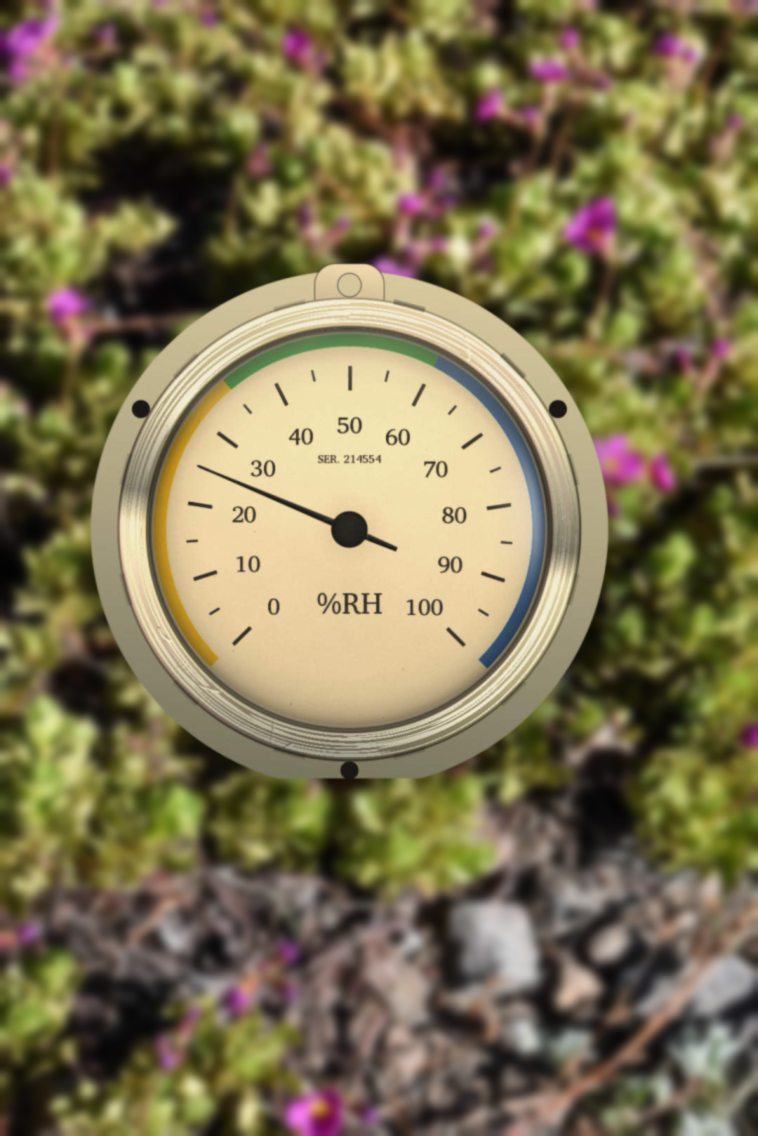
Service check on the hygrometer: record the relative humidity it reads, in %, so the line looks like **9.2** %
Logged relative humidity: **25** %
